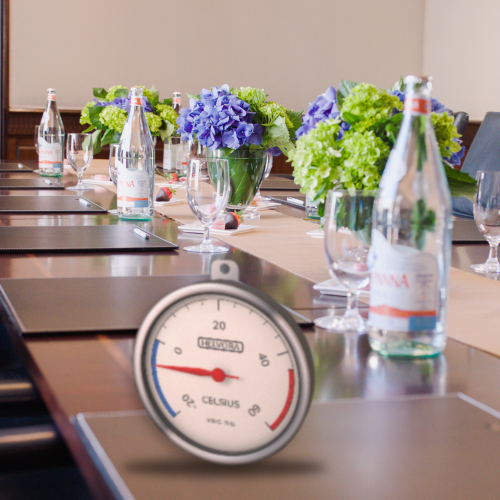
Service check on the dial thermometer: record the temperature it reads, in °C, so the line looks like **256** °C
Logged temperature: **-6** °C
